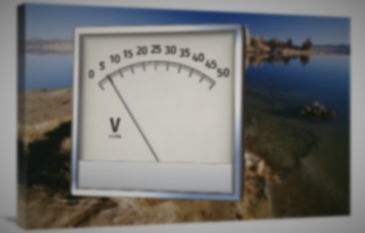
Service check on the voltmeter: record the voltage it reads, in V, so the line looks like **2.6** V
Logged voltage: **5** V
